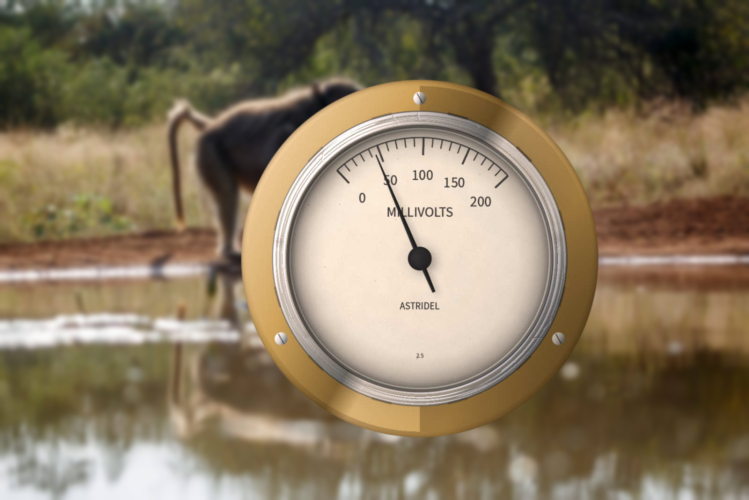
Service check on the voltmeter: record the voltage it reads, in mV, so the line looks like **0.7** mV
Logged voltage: **45** mV
